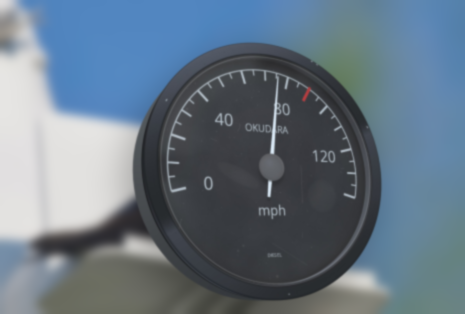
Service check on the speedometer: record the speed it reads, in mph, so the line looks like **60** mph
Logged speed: **75** mph
